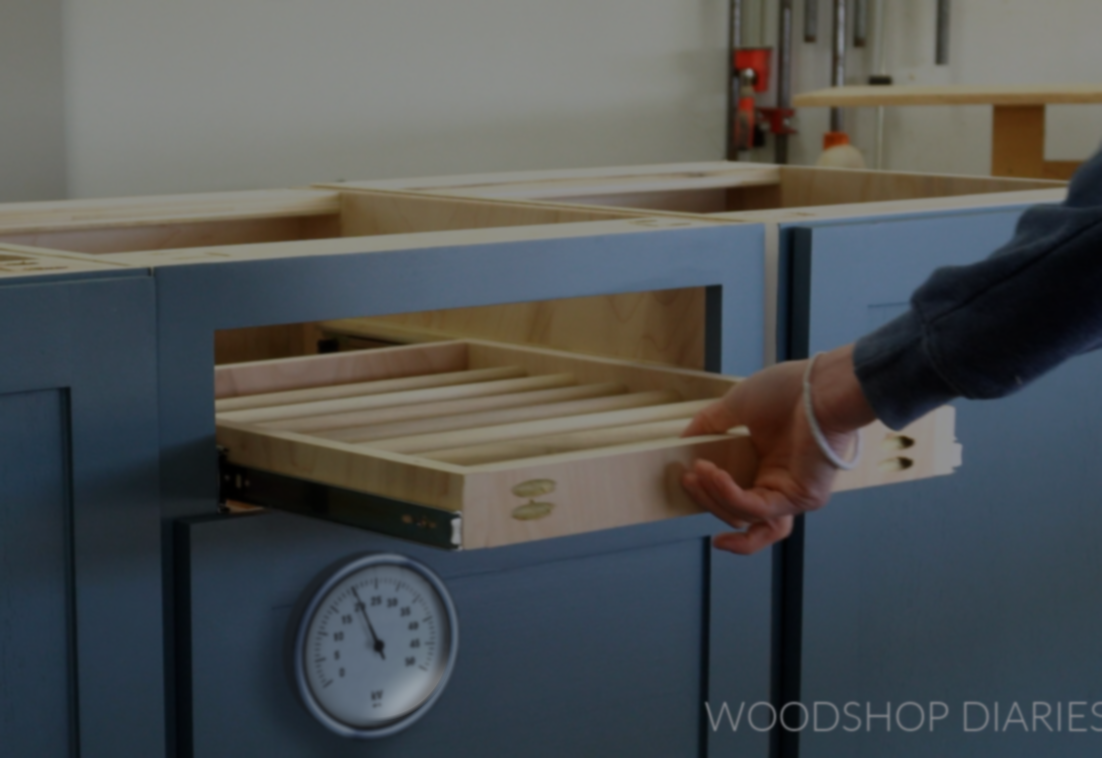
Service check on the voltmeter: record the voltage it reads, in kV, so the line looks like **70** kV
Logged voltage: **20** kV
